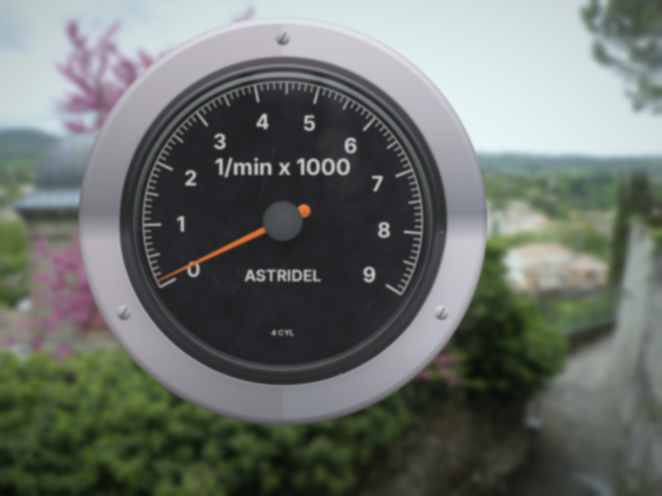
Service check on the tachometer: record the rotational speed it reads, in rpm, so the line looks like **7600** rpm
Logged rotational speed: **100** rpm
